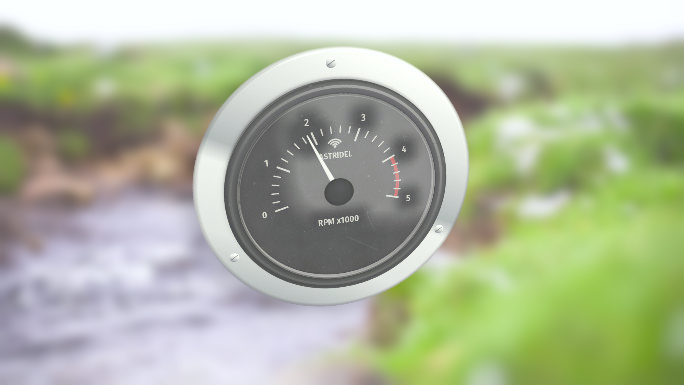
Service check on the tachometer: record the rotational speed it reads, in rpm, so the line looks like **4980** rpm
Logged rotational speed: **1900** rpm
